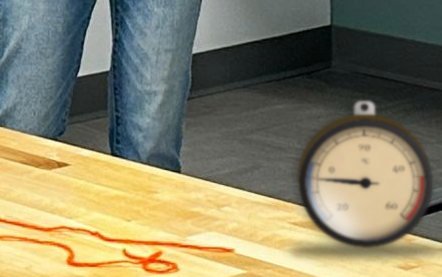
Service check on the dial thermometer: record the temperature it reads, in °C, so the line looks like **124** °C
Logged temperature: **-5** °C
